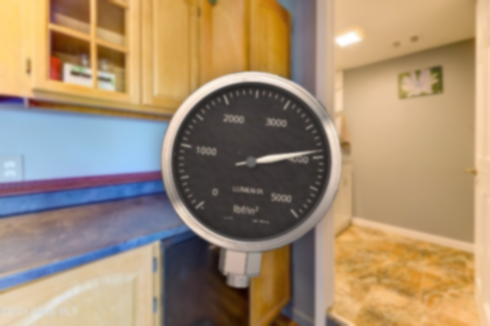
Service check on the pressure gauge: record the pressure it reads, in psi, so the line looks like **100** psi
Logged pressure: **3900** psi
